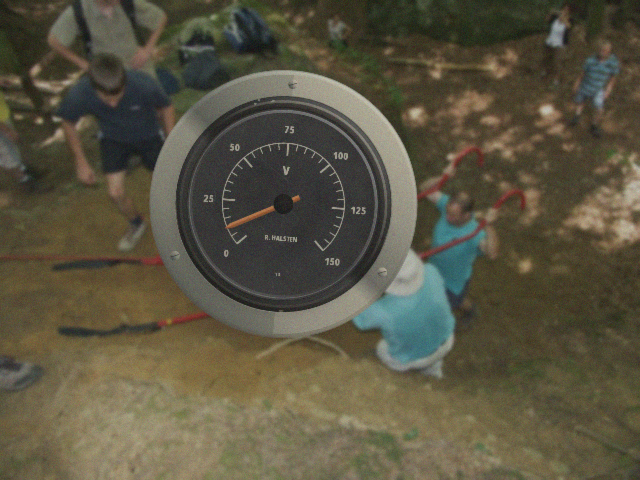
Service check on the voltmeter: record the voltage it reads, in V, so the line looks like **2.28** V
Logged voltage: **10** V
